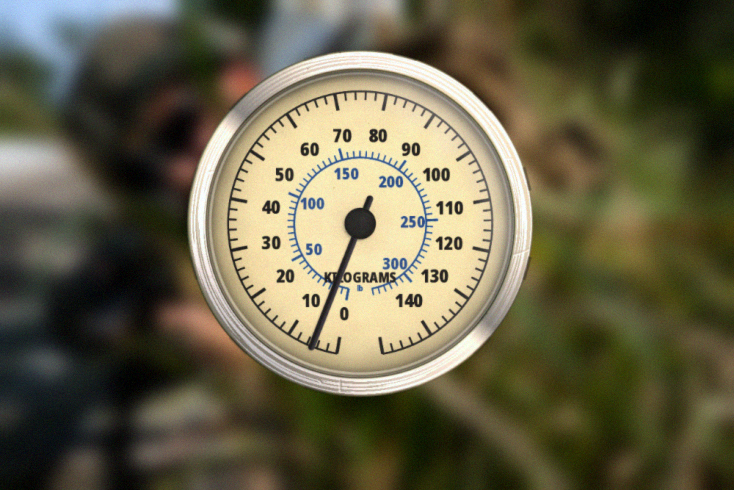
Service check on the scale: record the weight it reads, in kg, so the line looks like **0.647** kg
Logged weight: **5** kg
